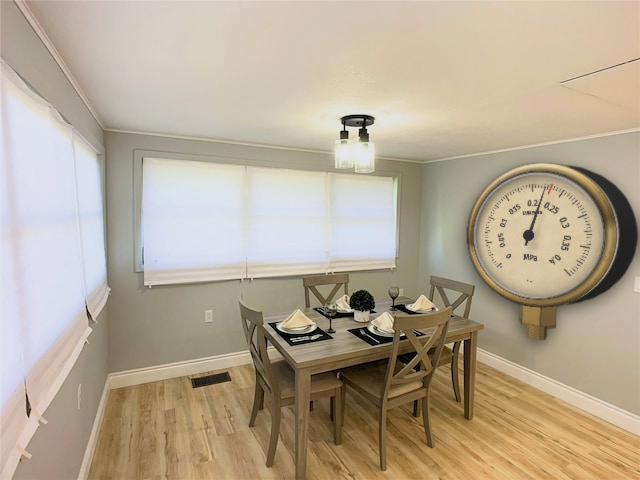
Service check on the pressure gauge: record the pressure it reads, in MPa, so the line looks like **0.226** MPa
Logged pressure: **0.225** MPa
